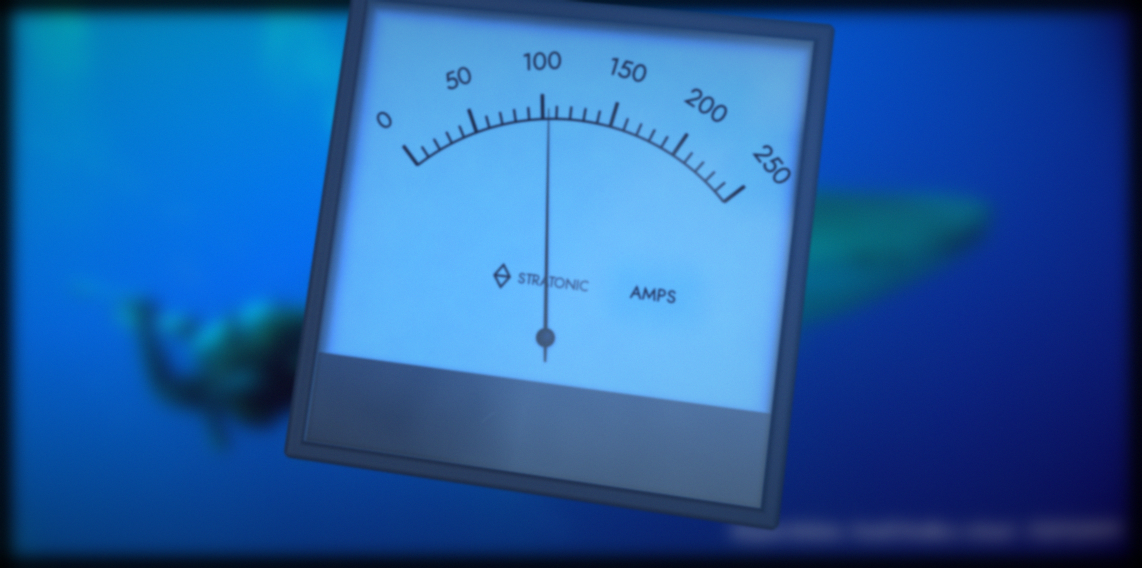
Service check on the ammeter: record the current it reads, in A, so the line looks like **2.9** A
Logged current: **105** A
